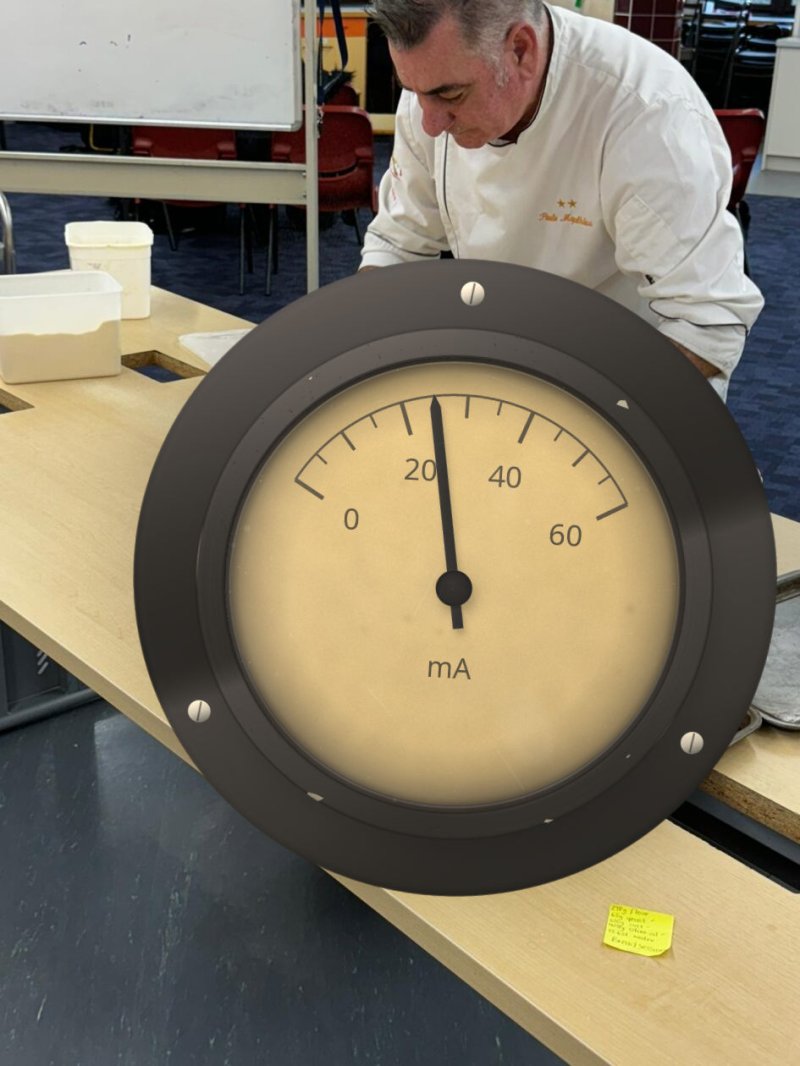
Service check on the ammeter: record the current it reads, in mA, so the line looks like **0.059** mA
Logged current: **25** mA
